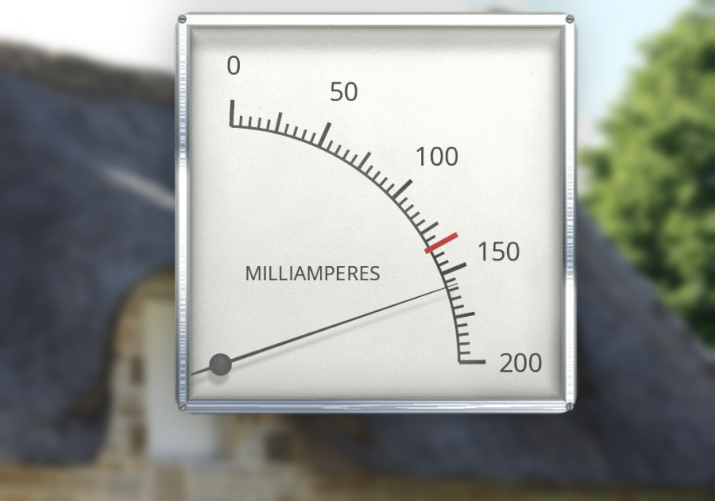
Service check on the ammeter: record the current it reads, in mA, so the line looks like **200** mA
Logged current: **157.5** mA
